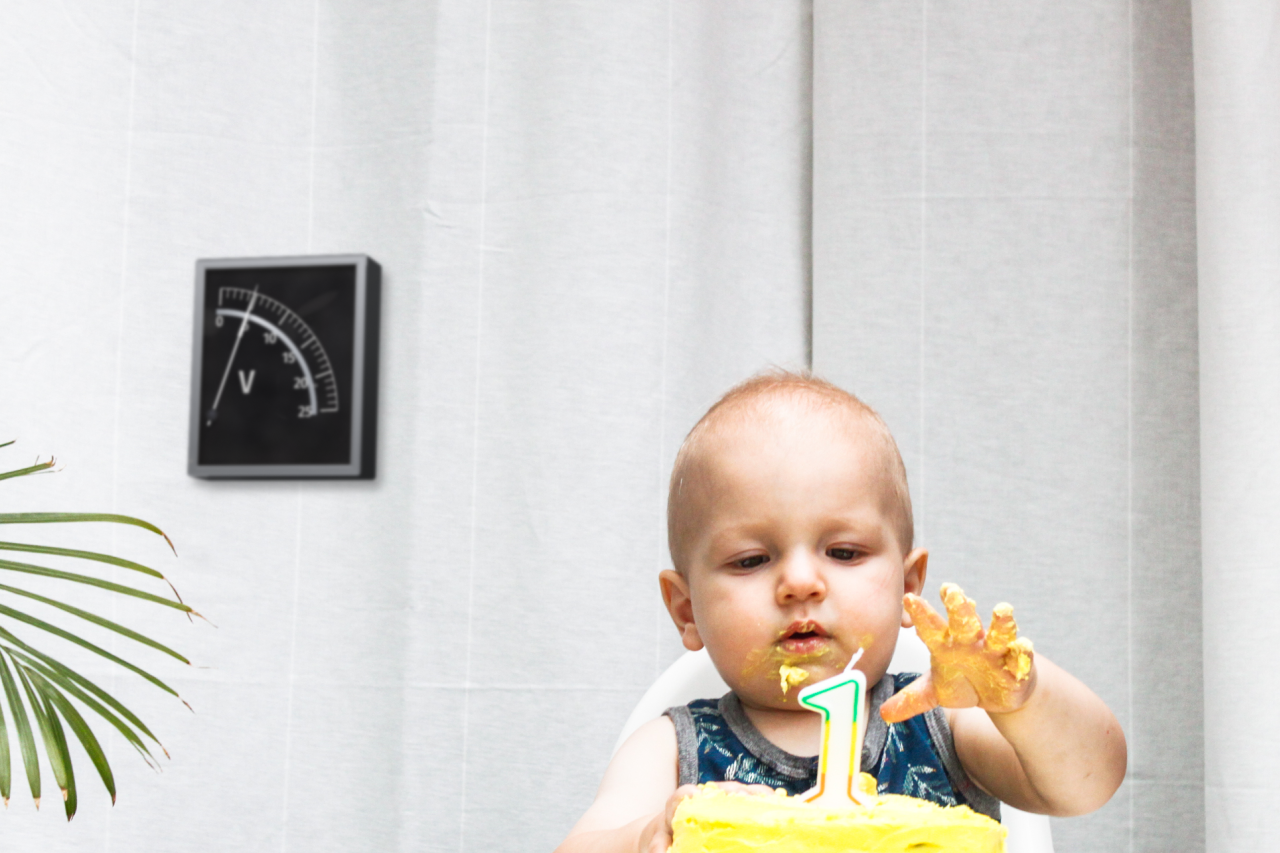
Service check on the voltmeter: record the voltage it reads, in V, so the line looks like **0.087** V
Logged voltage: **5** V
